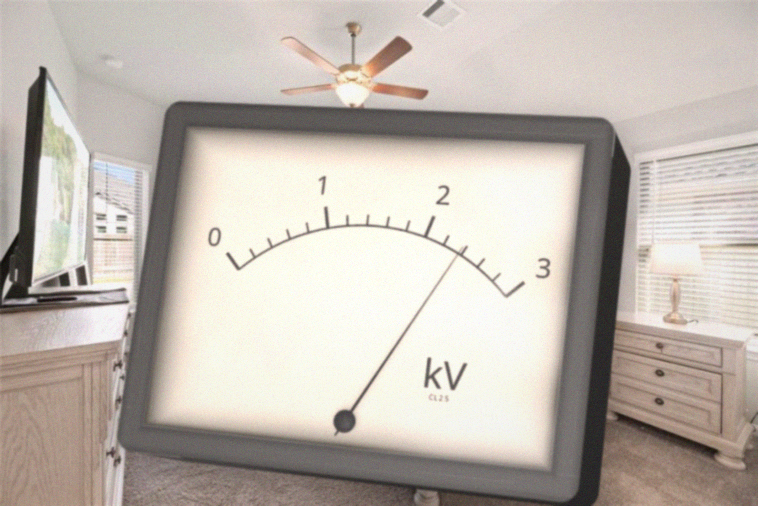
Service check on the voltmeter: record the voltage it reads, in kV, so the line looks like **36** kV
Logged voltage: **2.4** kV
